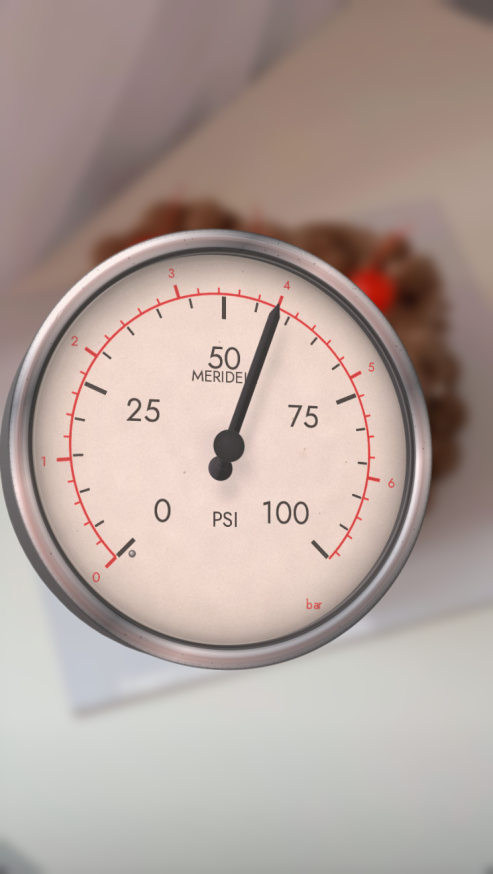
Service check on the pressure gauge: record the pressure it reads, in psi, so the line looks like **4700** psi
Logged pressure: **57.5** psi
